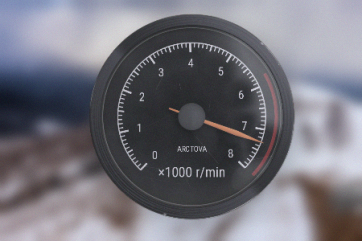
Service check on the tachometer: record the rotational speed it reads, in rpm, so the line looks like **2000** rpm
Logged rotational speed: **7300** rpm
